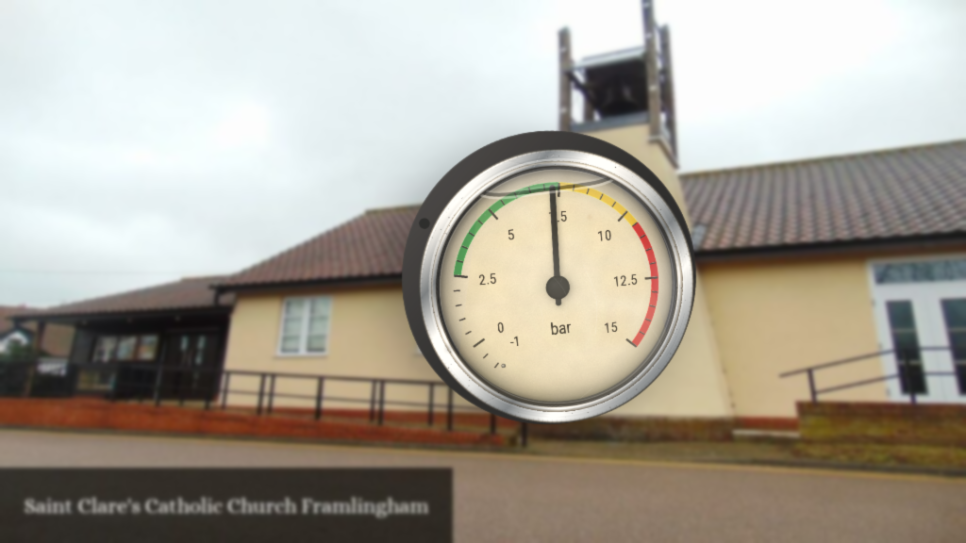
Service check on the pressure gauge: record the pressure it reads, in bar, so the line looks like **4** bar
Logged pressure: **7.25** bar
